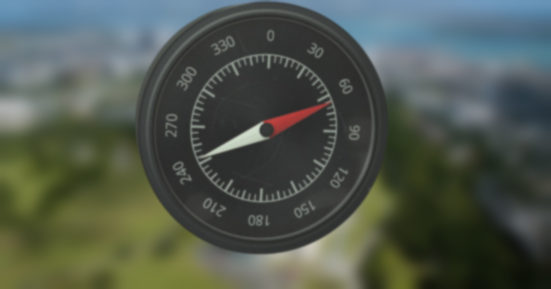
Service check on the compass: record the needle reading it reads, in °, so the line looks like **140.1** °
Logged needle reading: **65** °
